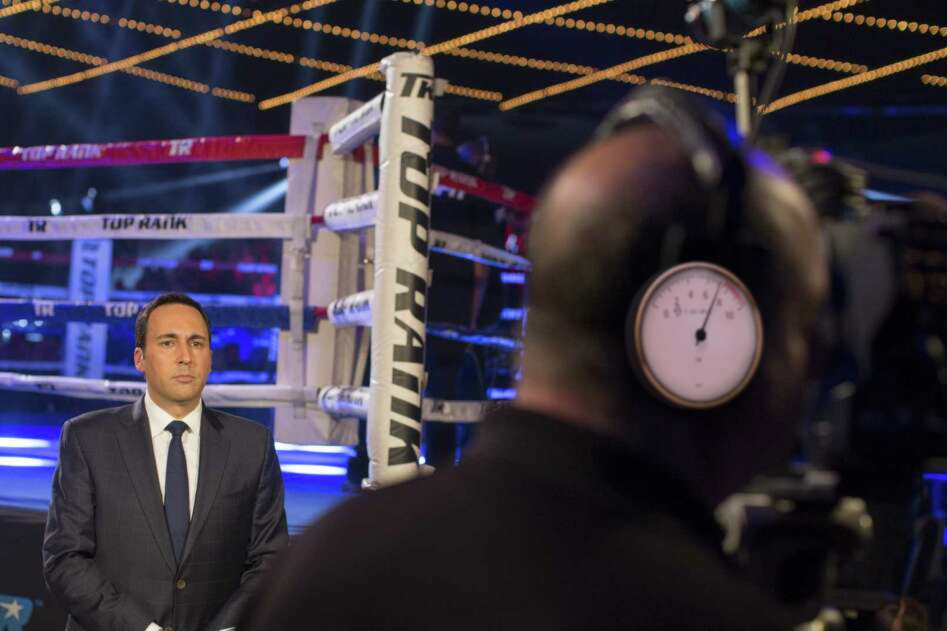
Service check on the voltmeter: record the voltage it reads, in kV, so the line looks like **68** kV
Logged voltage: **7** kV
